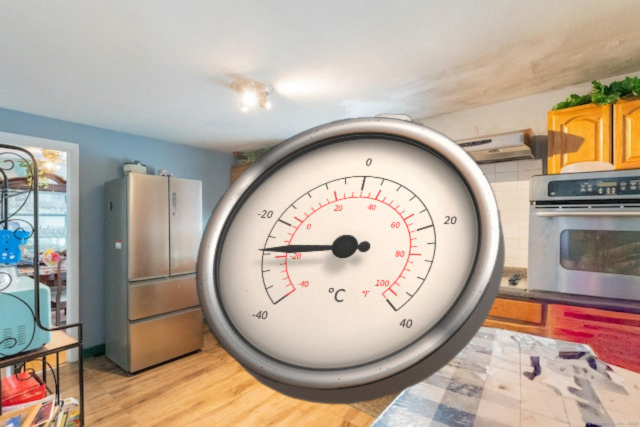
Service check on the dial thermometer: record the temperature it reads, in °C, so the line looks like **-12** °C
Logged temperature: **-28** °C
